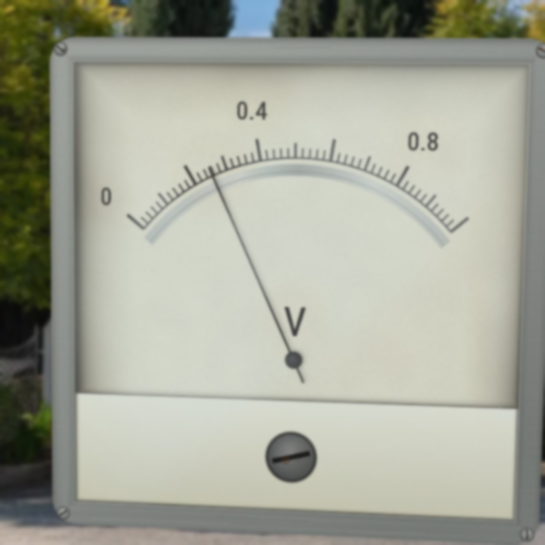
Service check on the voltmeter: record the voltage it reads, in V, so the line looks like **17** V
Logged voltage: **0.26** V
